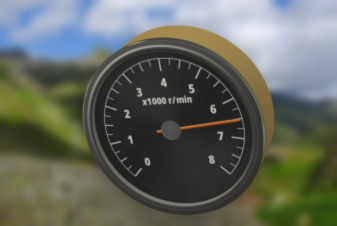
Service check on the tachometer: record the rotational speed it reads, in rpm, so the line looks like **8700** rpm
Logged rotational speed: **6500** rpm
